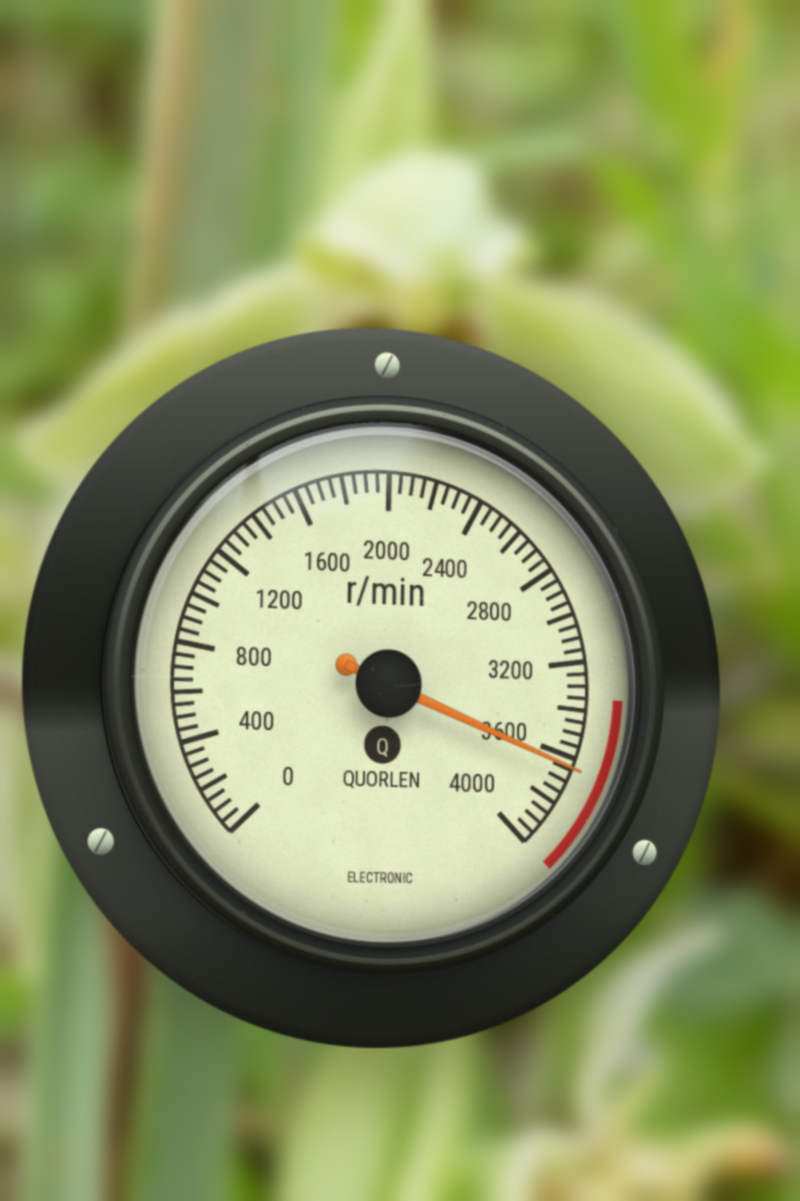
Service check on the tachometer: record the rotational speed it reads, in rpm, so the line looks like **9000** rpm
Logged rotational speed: **3650** rpm
